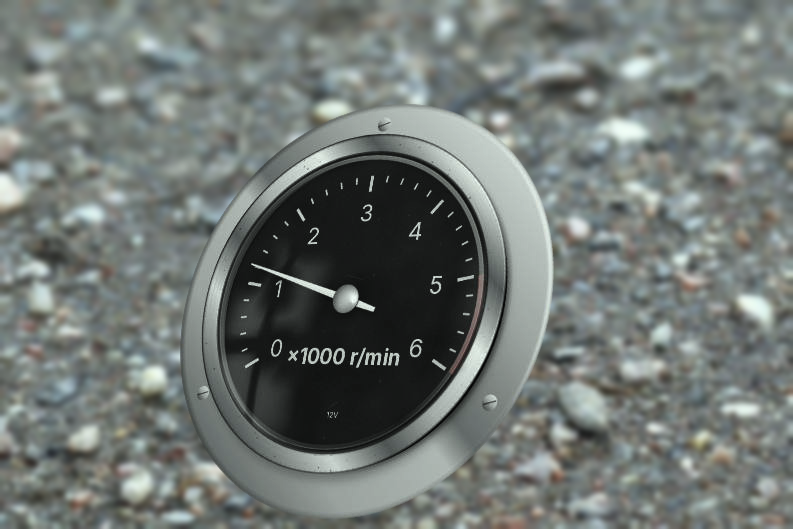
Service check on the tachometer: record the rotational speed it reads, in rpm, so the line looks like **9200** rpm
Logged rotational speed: **1200** rpm
